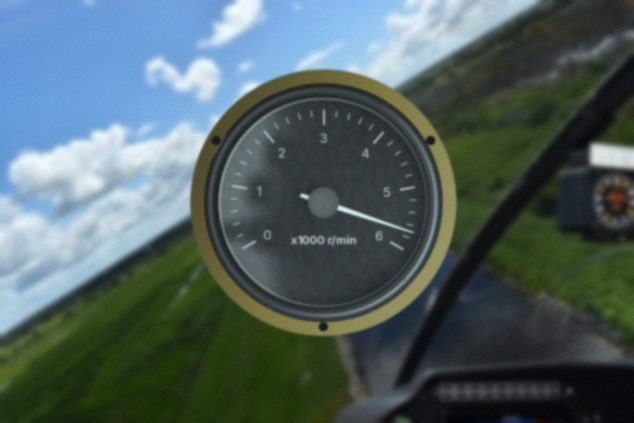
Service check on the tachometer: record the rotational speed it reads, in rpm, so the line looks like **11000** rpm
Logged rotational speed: **5700** rpm
